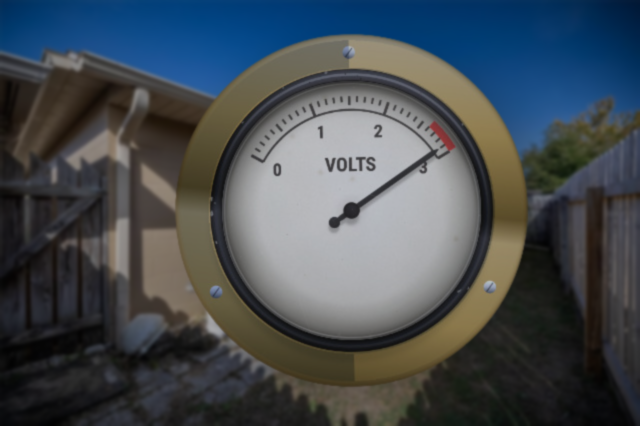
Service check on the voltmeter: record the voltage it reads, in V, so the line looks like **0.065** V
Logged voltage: **2.9** V
